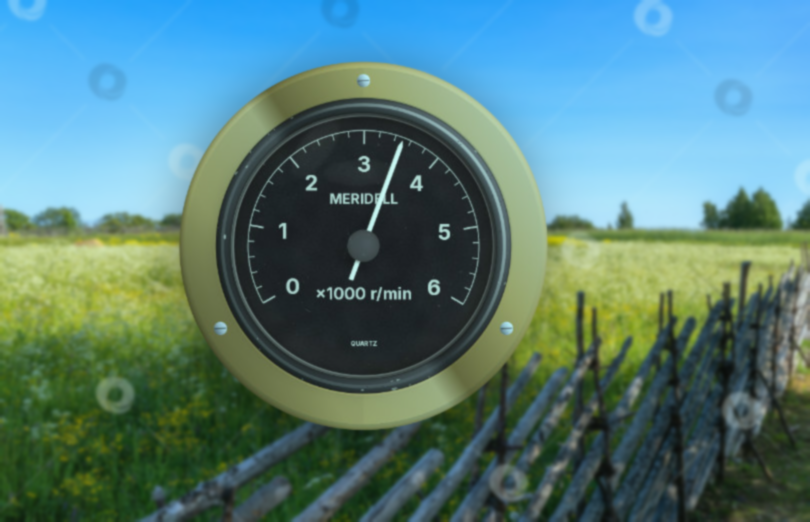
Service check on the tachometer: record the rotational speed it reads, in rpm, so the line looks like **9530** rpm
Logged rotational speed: **3500** rpm
